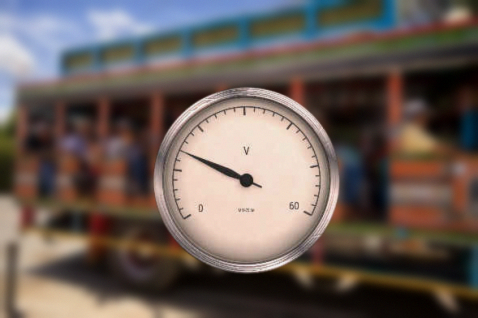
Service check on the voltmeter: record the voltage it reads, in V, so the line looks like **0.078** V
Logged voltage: **14** V
